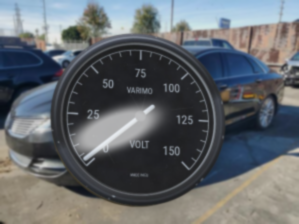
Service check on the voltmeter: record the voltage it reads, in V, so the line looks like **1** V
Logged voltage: **2.5** V
